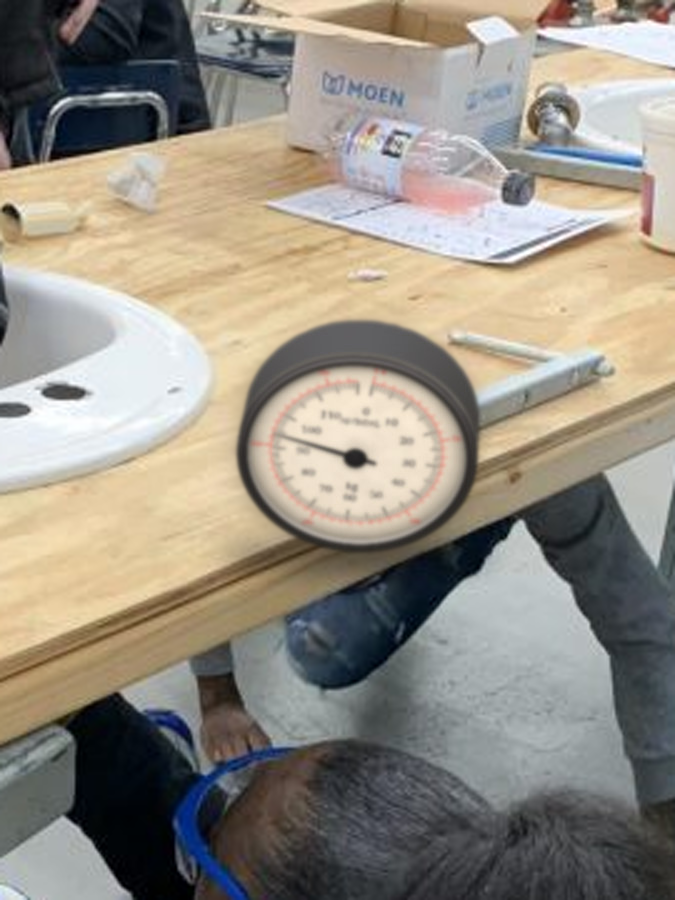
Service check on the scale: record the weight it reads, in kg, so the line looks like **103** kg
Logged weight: **95** kg
